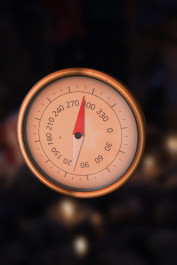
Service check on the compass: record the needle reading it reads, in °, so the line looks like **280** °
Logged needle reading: **290** °
